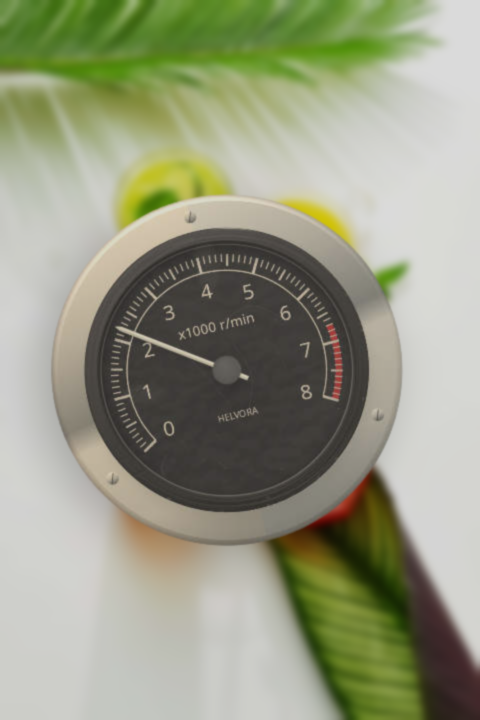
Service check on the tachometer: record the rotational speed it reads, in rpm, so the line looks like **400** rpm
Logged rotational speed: **2200** rpm
